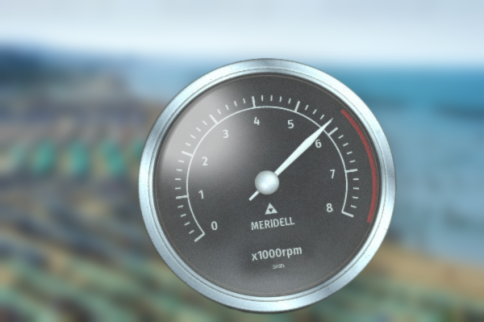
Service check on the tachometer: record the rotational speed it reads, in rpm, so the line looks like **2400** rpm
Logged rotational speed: **5800** rpm
